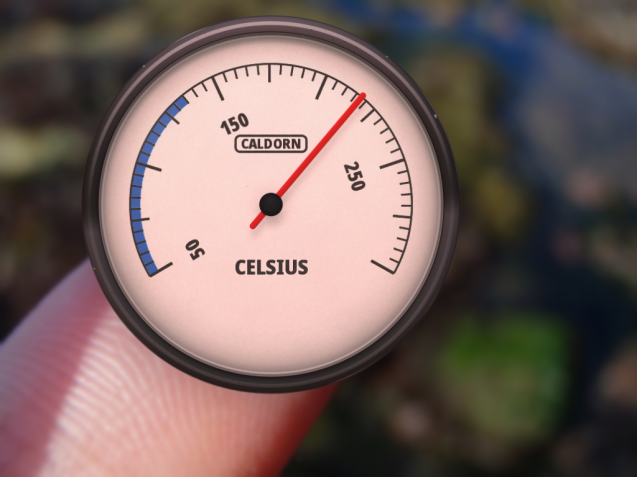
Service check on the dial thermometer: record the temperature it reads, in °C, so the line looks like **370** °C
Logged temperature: **217.5** °C
